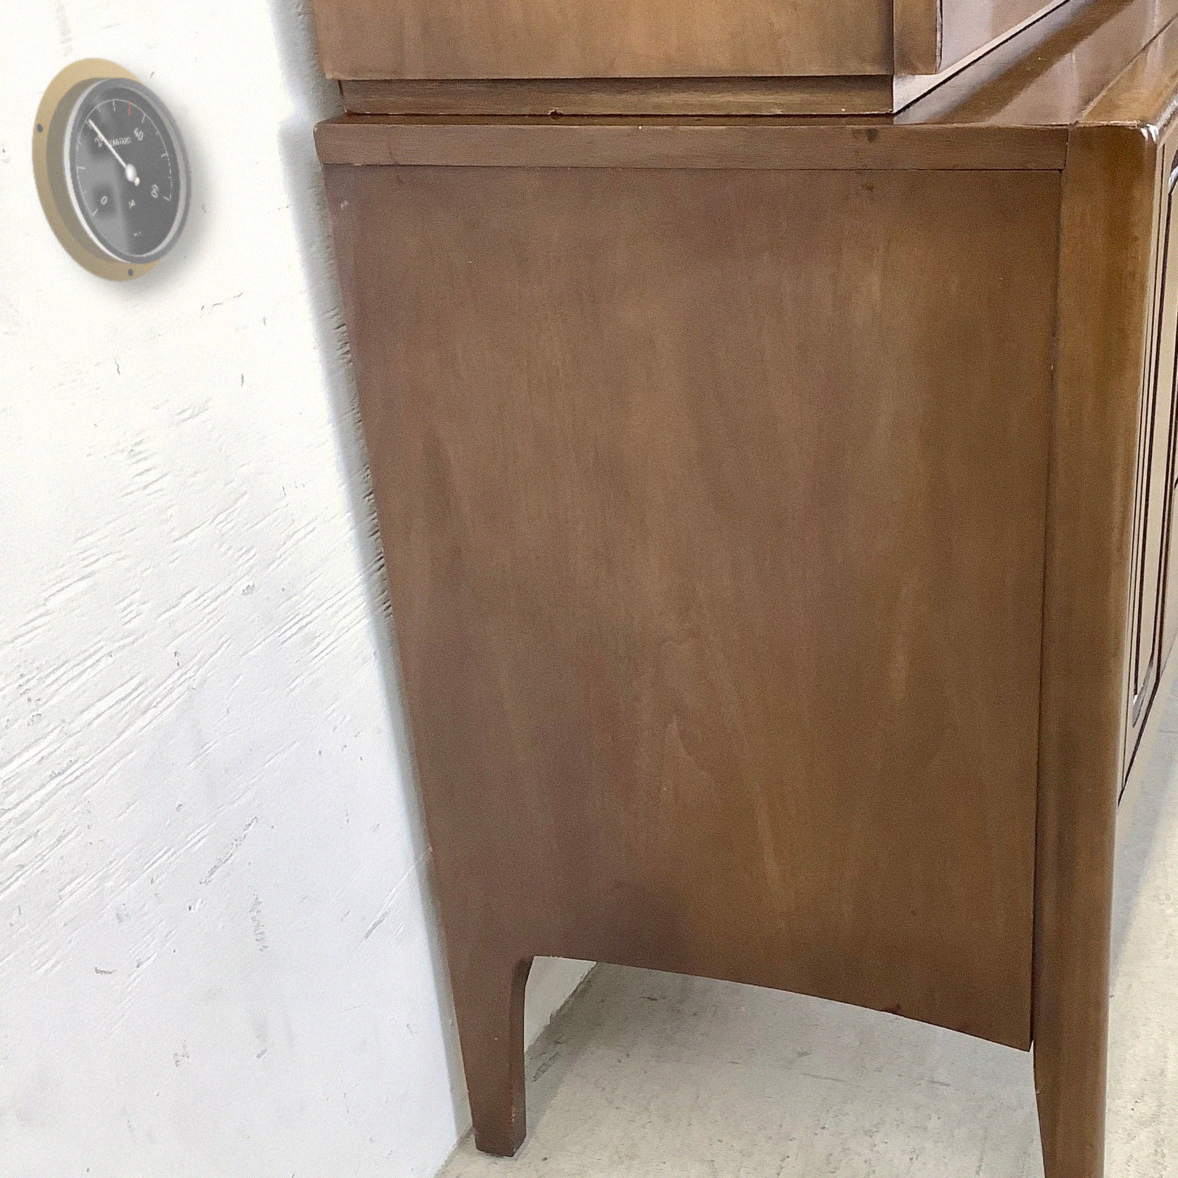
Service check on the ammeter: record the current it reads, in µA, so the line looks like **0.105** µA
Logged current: **20** µA
